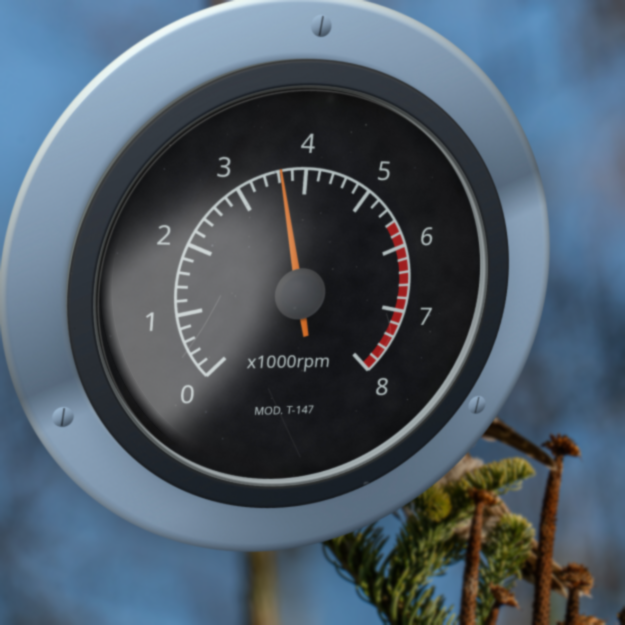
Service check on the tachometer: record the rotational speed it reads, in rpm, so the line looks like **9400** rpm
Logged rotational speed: **3600** rpm
